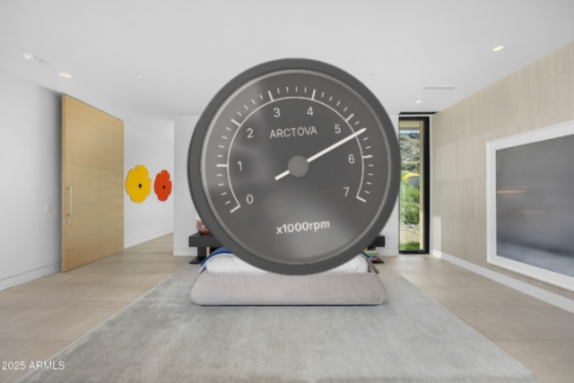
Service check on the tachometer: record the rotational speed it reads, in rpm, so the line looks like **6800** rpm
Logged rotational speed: **5400** rpm
